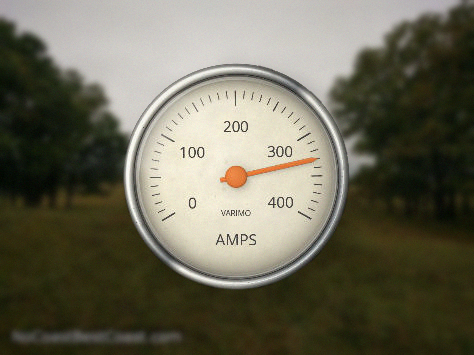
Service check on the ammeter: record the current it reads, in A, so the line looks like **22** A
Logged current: **330** A
